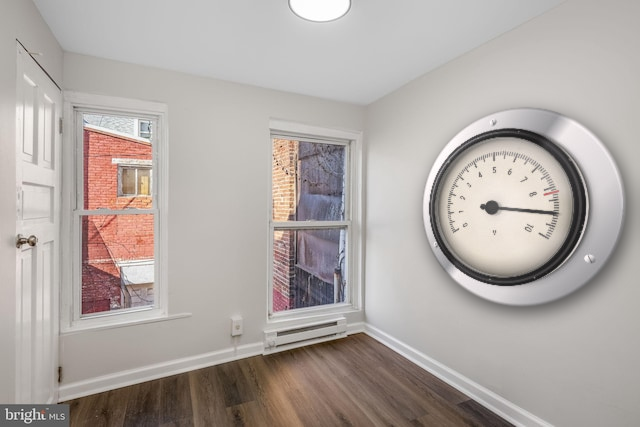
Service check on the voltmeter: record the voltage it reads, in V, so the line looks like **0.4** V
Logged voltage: **9** V
